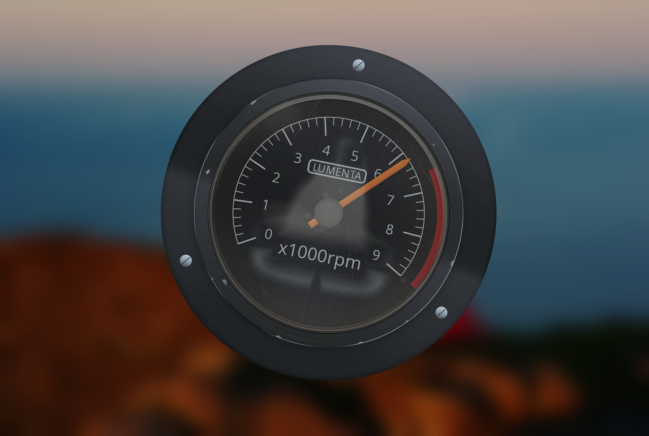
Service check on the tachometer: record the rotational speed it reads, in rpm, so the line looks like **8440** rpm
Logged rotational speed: **6200** rpm
